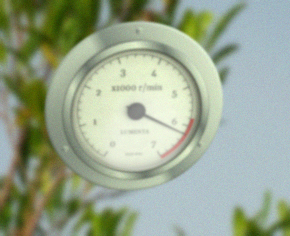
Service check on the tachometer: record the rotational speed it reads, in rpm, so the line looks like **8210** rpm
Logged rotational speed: **6200** rpm
